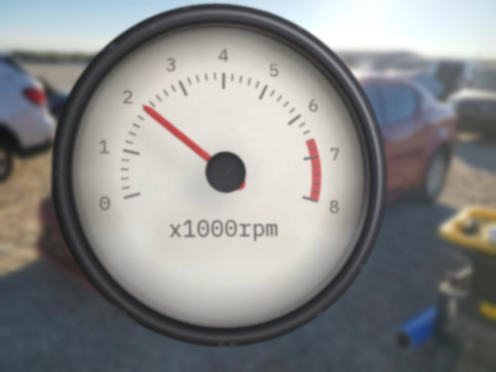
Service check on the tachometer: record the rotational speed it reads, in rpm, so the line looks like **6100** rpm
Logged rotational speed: **2000** rpm
